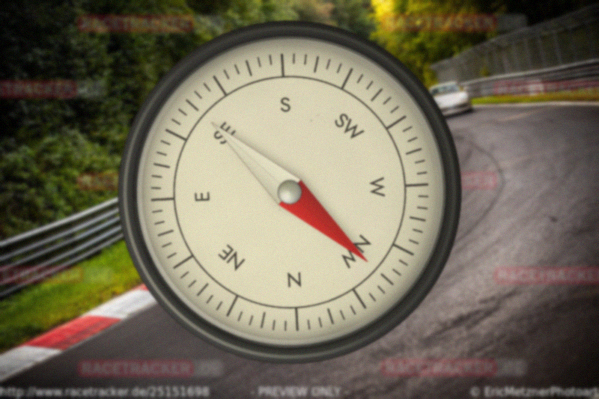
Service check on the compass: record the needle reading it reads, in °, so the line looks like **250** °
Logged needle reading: **315** °
